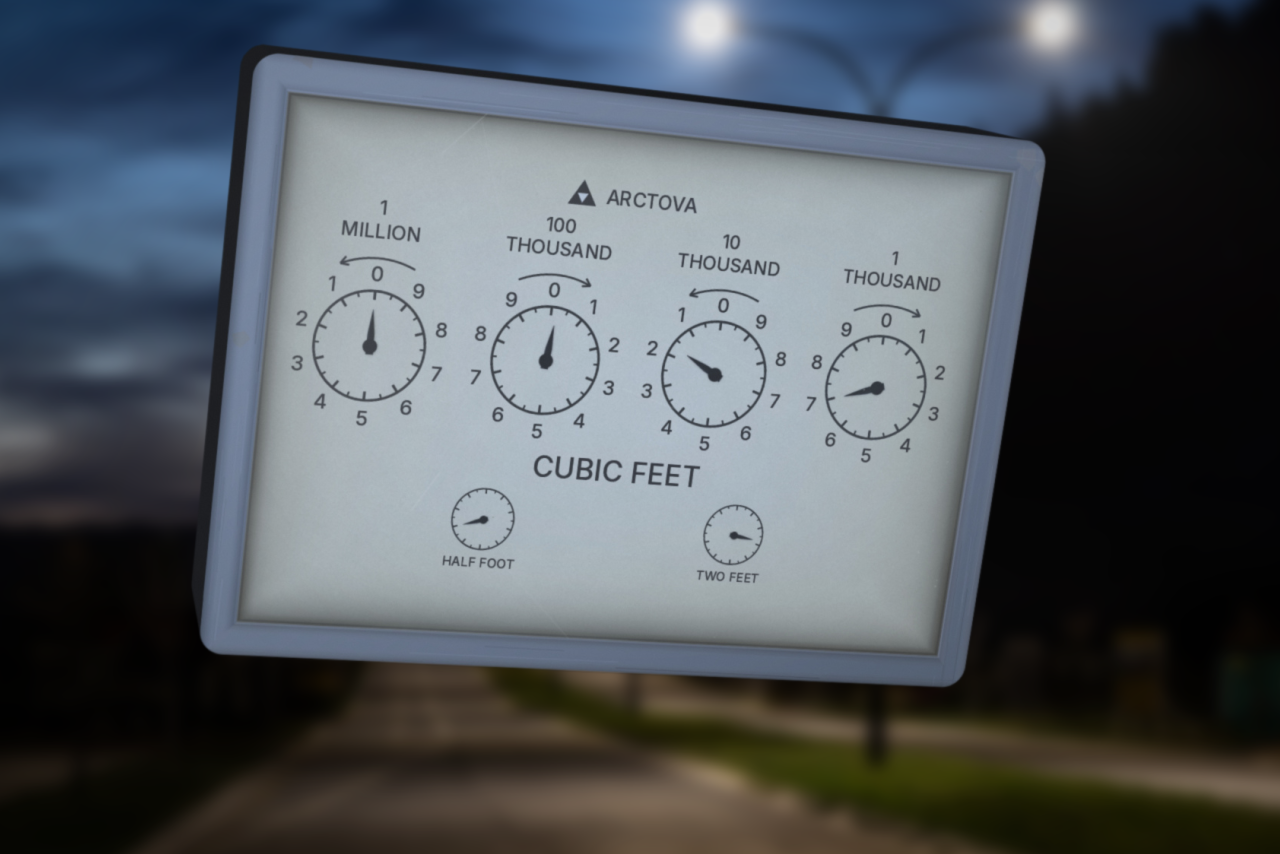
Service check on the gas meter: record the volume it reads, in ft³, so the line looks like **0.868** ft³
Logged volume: **1700** ft³
